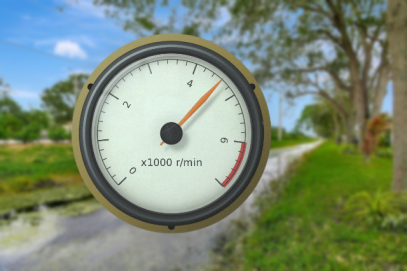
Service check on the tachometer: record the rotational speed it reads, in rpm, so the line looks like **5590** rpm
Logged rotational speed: **4600** rpm
